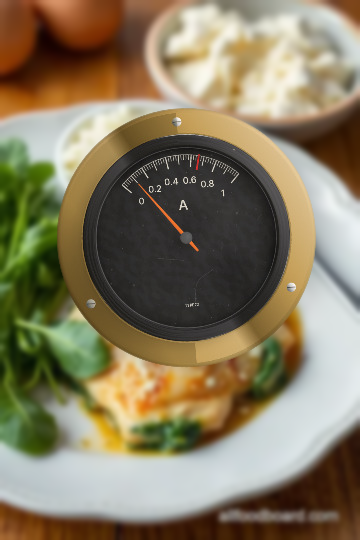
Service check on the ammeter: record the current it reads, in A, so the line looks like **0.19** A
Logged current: **0.1** A
